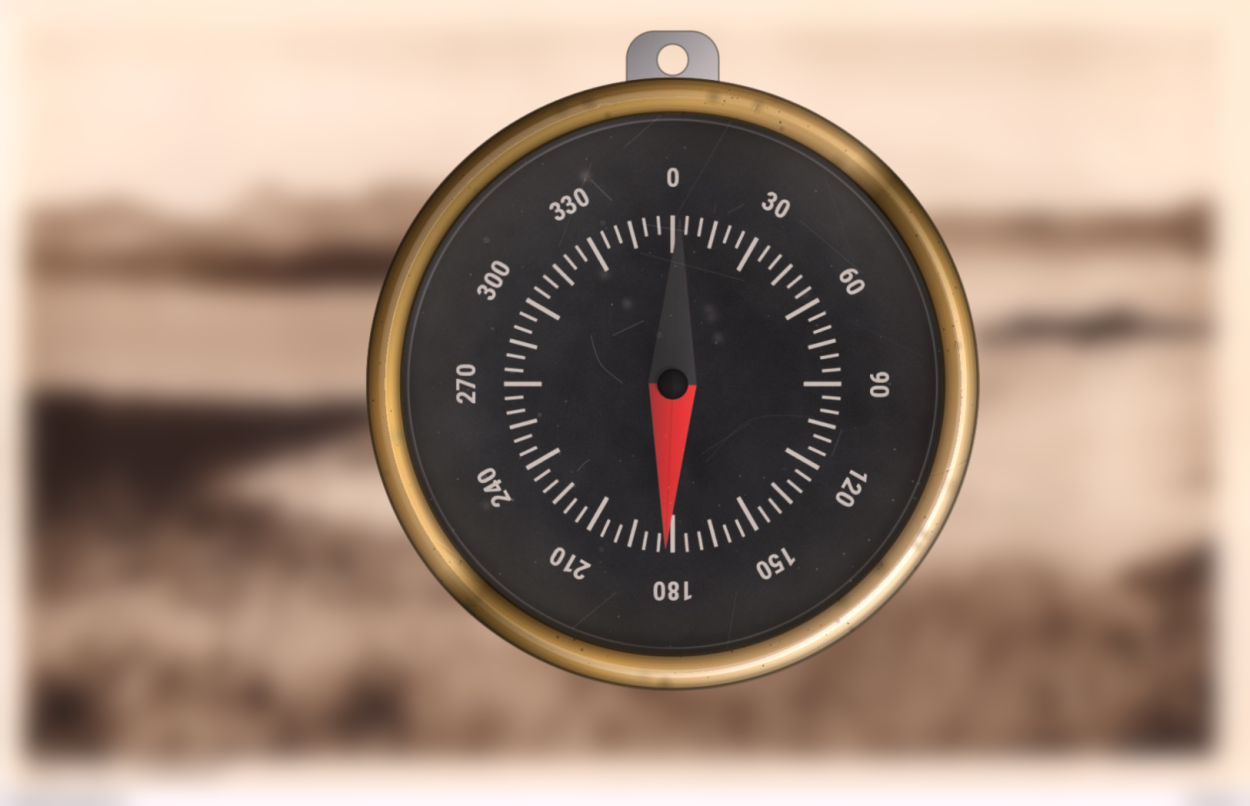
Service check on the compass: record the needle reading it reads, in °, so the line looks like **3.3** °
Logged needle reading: **182.5** °
